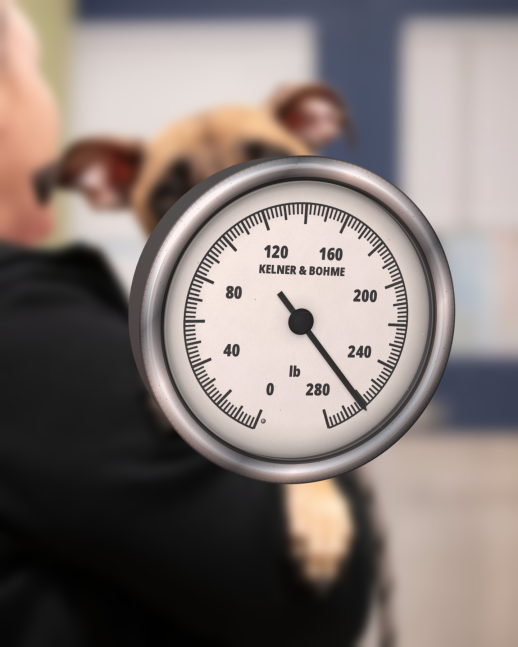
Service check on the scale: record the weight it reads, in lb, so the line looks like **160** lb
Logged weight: **262** lb
